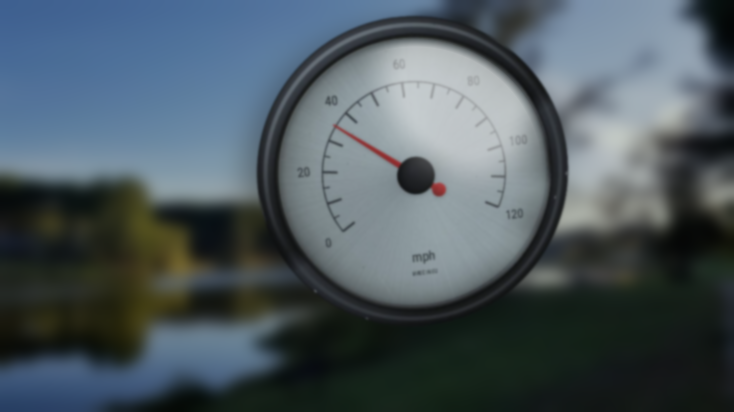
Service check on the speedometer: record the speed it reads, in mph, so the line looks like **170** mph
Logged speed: **35** mph
